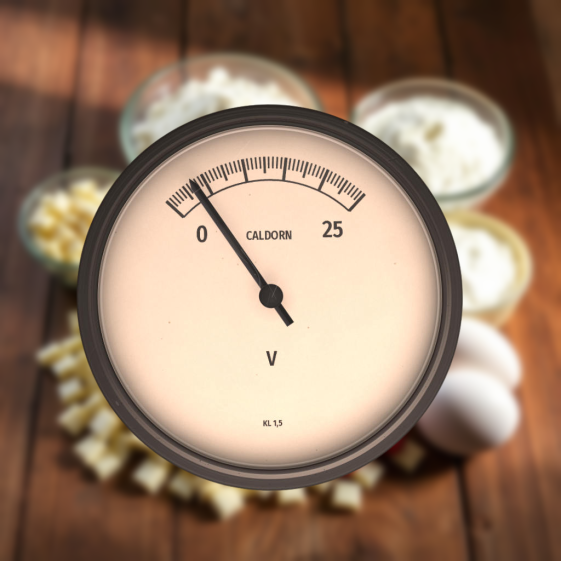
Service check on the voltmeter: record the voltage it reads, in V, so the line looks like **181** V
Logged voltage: **3.5** V
